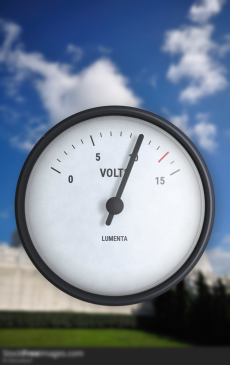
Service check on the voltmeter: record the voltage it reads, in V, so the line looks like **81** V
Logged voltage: **10** V
